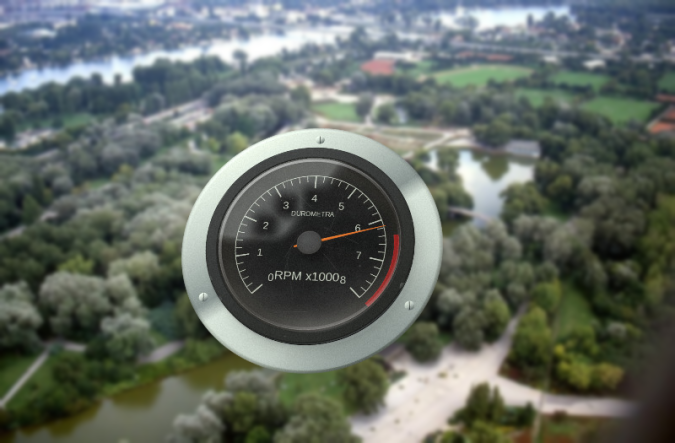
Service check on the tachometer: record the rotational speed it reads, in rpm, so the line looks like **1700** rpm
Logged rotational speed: **6200** rpm
